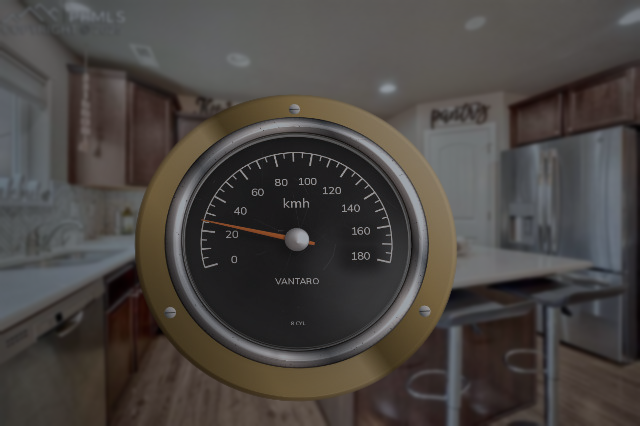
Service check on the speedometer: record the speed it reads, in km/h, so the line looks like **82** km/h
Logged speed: **25** km/h
